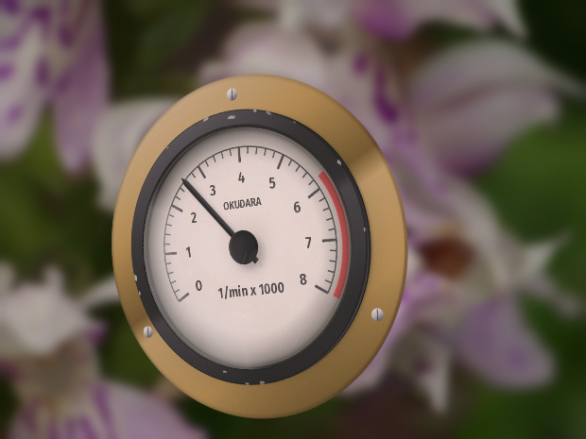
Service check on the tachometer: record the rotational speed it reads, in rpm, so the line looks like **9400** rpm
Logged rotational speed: **2600** rpm
